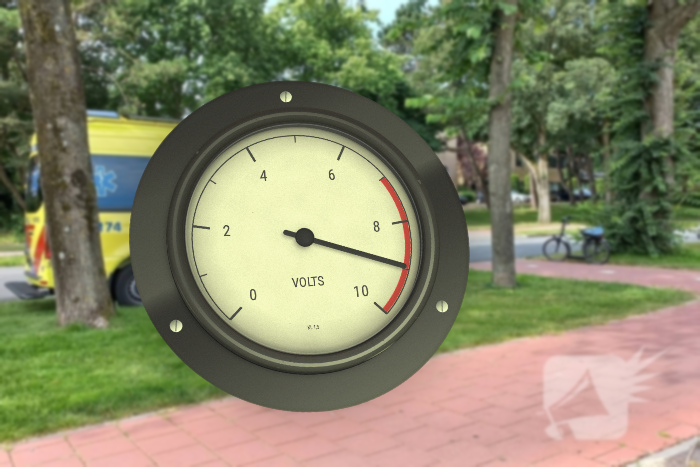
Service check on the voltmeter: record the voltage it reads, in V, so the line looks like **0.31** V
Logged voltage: **9** V
